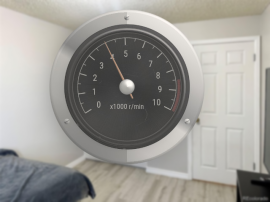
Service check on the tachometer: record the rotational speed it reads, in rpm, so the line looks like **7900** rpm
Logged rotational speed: **4000** rpm
